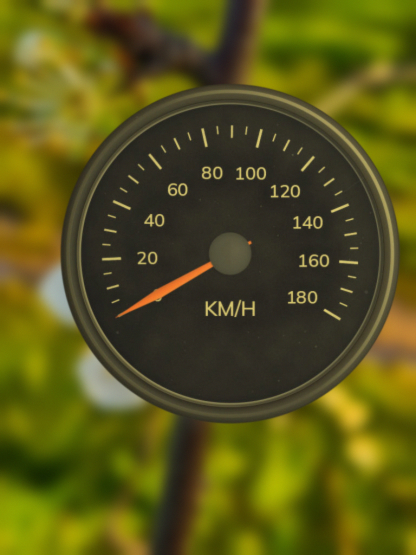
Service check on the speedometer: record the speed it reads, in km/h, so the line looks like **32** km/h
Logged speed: **0** km/h
